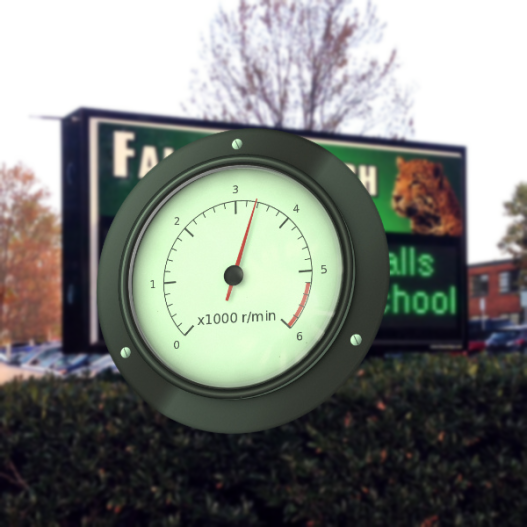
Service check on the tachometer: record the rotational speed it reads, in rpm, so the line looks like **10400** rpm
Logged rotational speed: **3400** rpm
